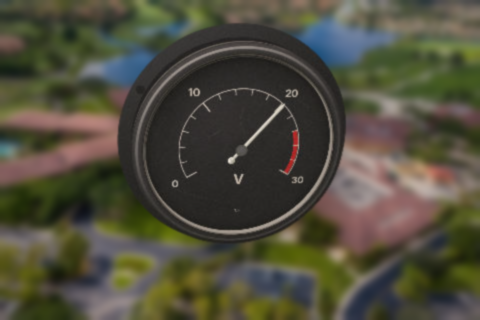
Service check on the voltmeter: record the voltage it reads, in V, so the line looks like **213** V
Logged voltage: **20** V
